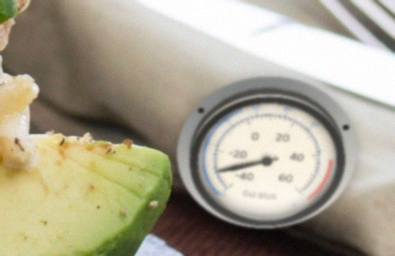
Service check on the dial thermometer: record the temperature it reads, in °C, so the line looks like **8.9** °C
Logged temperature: **-30** °C
